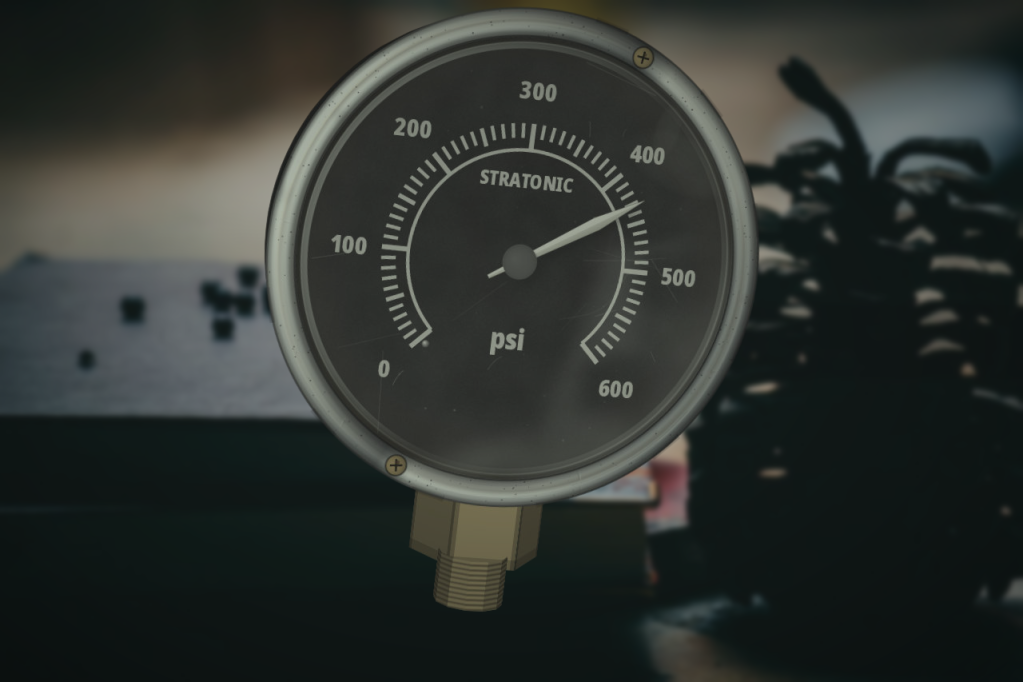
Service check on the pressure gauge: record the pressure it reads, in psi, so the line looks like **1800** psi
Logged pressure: **430** psi
